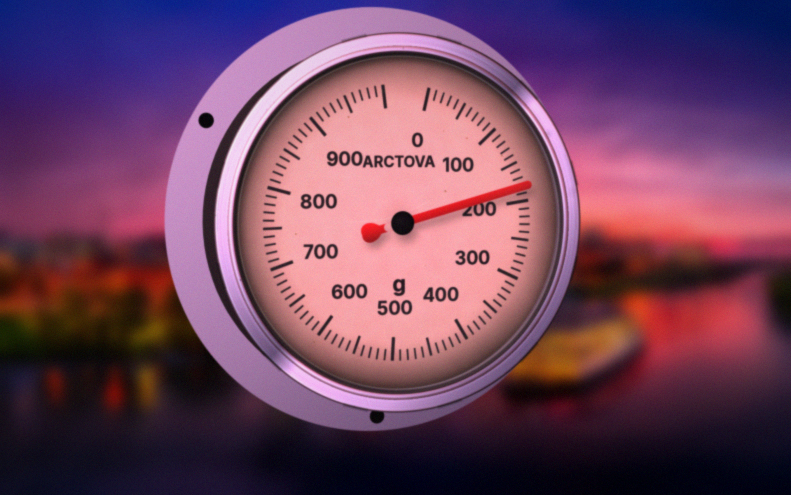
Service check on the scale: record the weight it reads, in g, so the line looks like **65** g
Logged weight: **180** g
